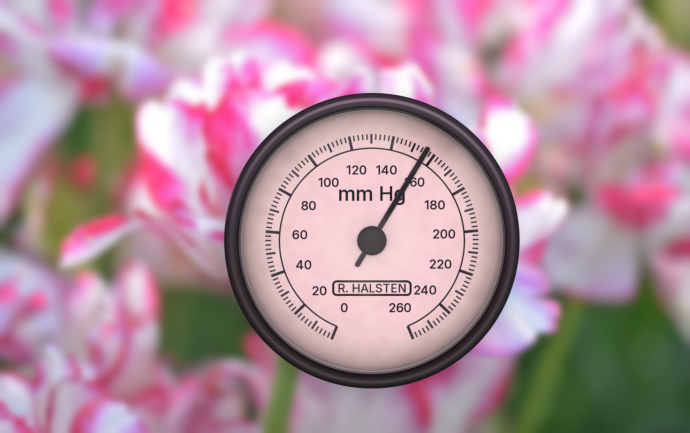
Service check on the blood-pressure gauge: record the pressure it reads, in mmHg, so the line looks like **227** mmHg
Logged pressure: **156** mmHg
